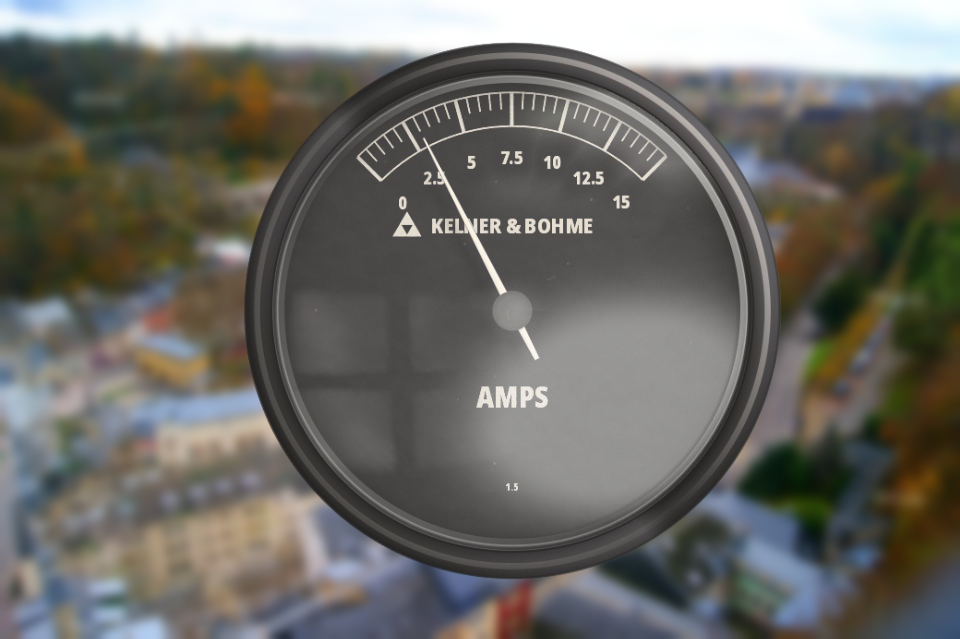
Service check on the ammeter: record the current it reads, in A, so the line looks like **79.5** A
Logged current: **3** A
